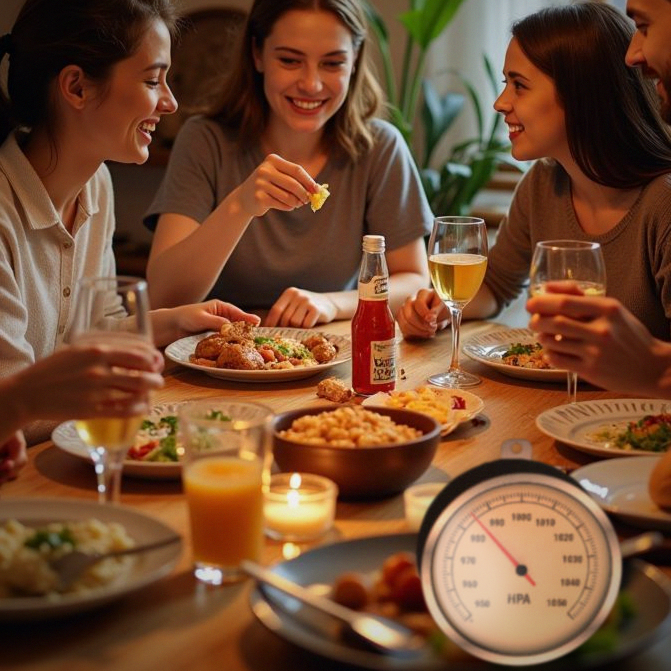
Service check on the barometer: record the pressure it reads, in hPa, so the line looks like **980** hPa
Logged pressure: **985** hPa
